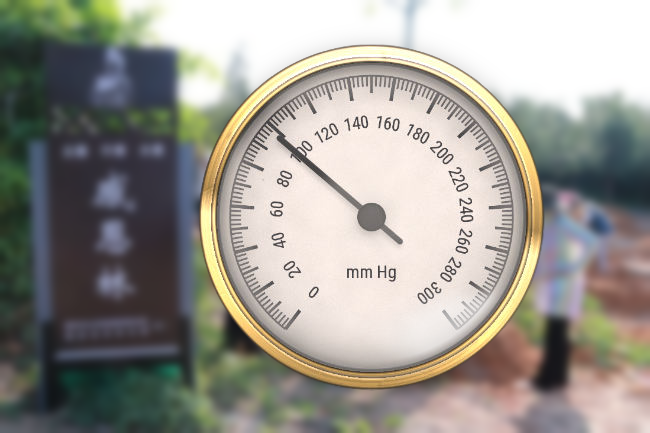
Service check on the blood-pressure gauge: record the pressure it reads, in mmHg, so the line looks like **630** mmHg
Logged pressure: **98** mmHg
